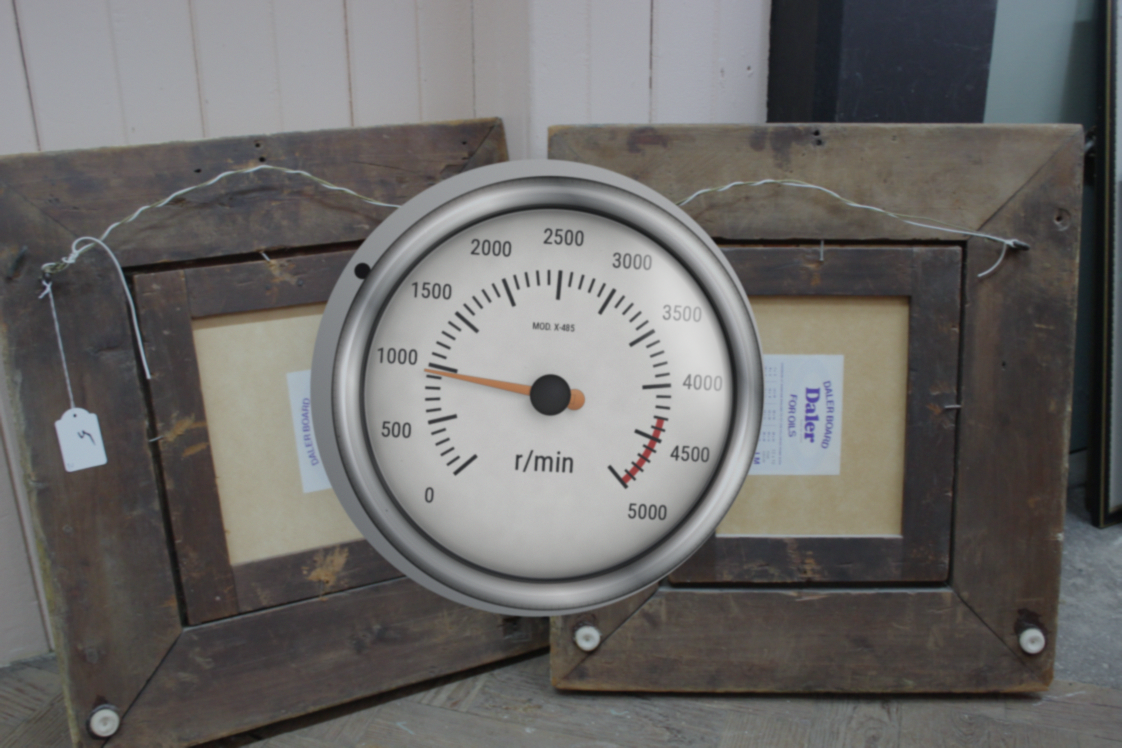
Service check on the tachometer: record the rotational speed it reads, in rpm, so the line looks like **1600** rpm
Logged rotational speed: **950** rpm
